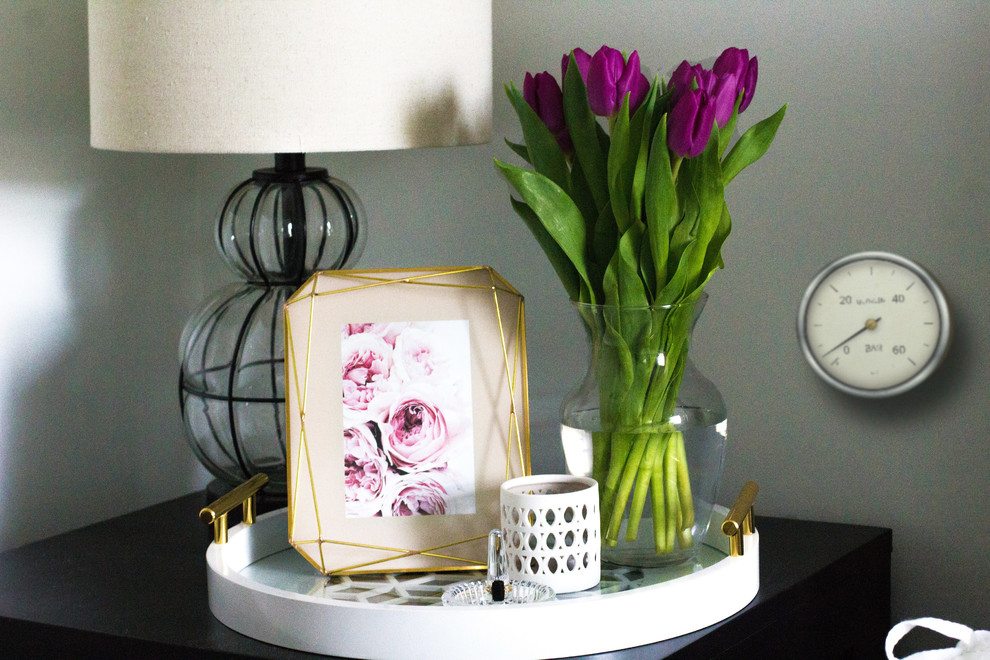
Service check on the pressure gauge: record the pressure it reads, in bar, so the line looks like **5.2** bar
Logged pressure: **2.5** bar
